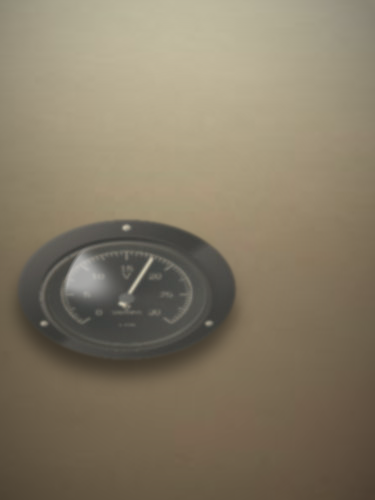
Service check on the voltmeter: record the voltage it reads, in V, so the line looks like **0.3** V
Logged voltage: **17.5** V
